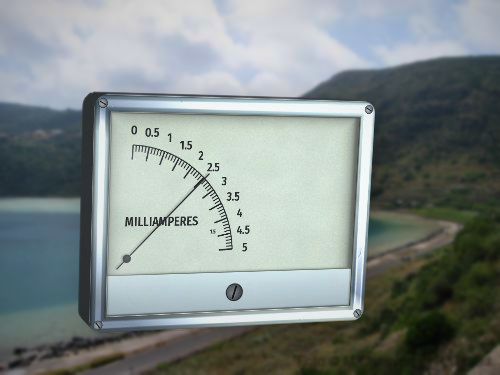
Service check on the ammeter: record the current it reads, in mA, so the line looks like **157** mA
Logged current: **2.5** mA
